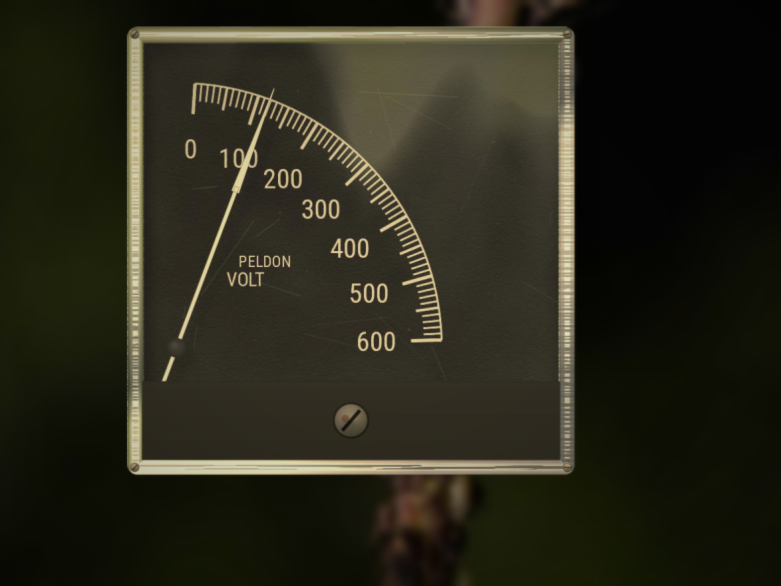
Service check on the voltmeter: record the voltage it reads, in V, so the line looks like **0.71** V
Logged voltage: **120** V
